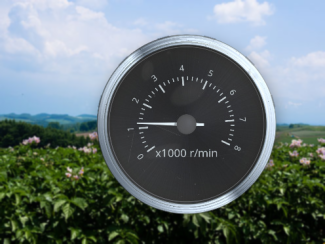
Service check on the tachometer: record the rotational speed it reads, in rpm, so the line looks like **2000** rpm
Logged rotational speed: **1200** rpm
